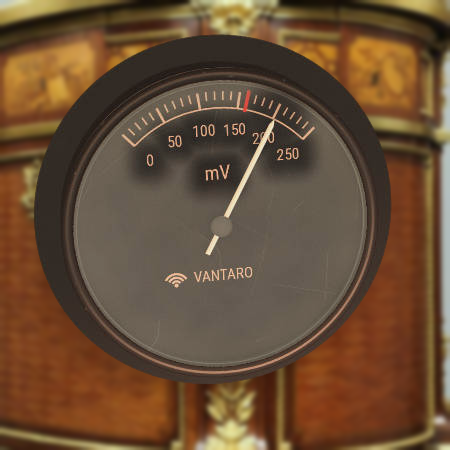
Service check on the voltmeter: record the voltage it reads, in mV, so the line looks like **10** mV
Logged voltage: **200** mV
